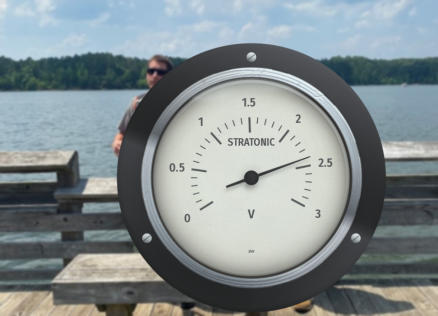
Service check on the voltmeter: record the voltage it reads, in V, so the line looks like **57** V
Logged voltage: **2.4** V
